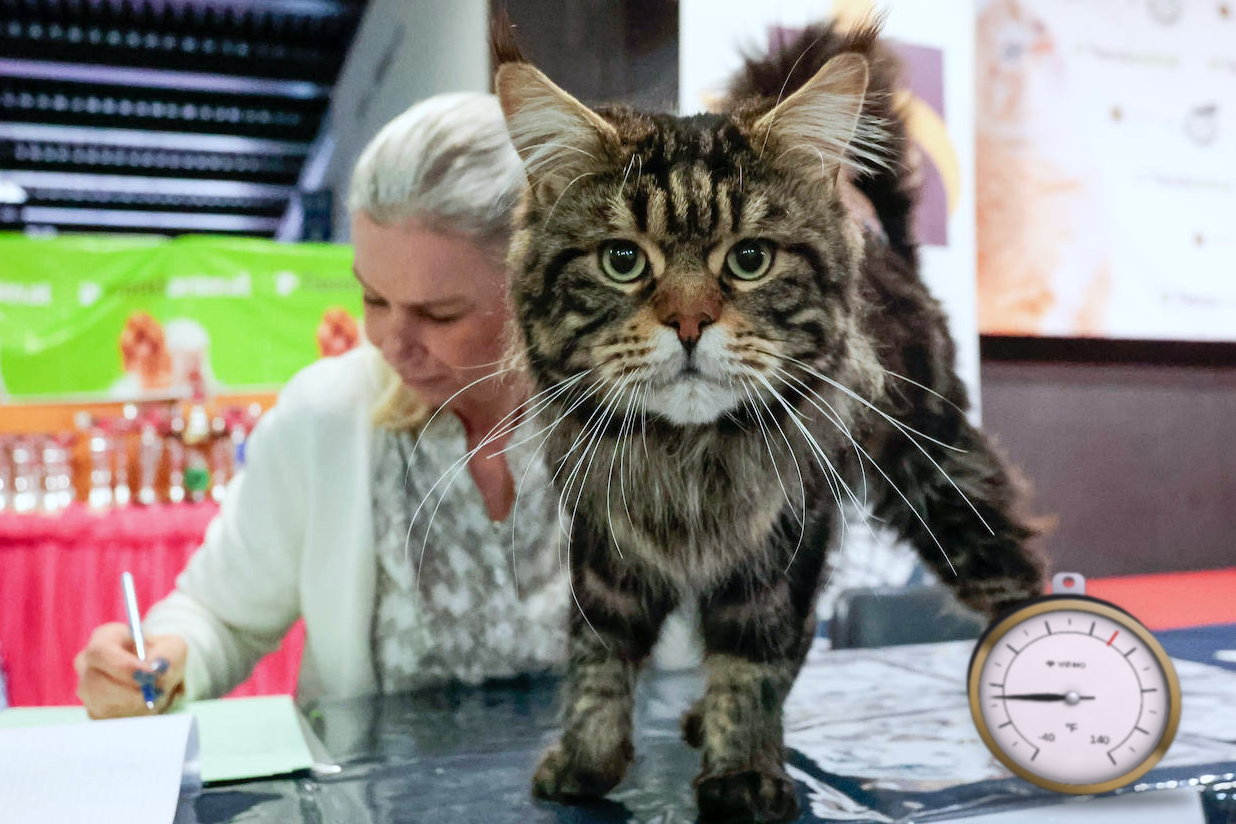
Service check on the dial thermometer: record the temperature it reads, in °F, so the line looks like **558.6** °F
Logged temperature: **-5** °F
